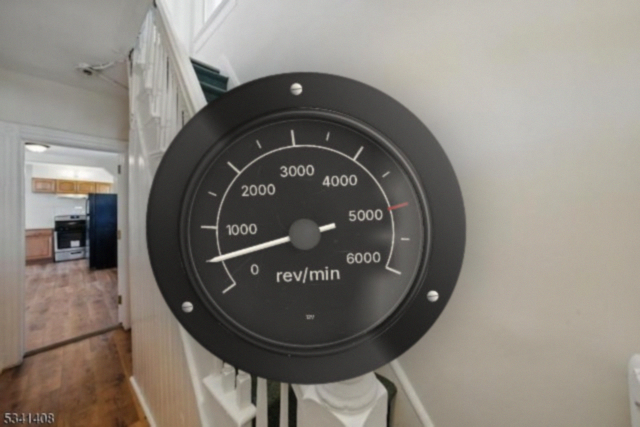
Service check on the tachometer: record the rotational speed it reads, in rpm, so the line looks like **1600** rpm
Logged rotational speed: **500** rpm
